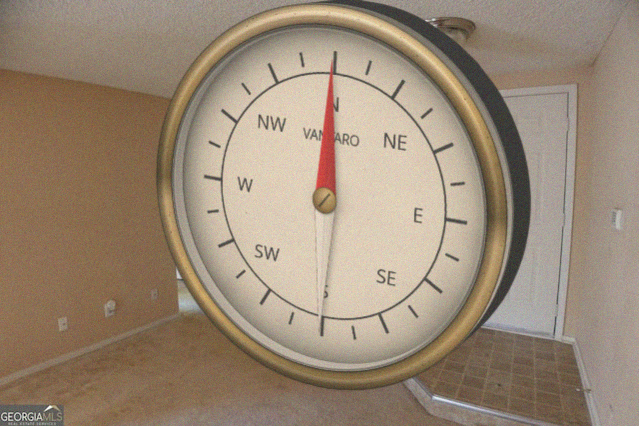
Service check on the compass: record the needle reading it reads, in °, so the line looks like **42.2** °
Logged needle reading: **0** °
